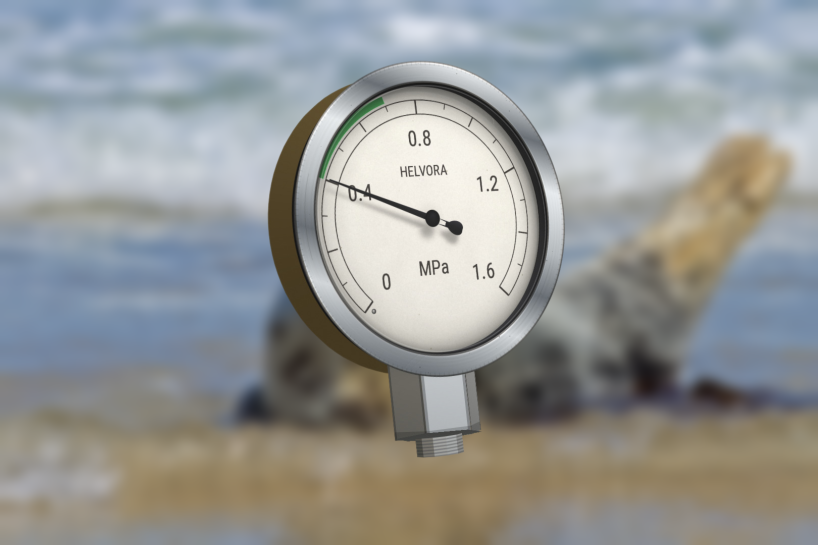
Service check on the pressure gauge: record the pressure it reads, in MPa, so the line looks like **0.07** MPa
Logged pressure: **0.4** MPa
